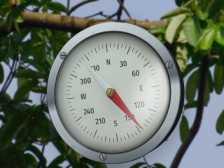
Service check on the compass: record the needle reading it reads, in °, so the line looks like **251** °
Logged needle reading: **145** °
